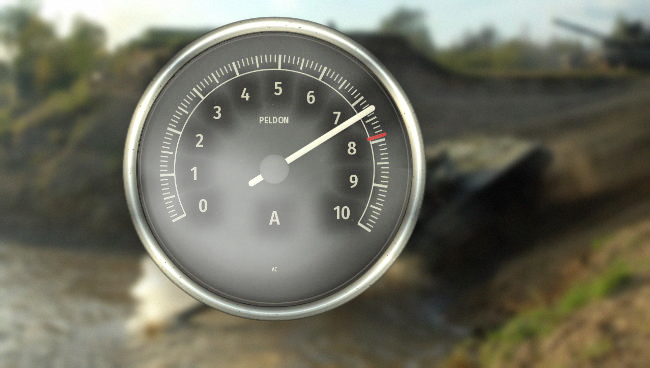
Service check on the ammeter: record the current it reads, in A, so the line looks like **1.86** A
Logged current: **7.3** A
